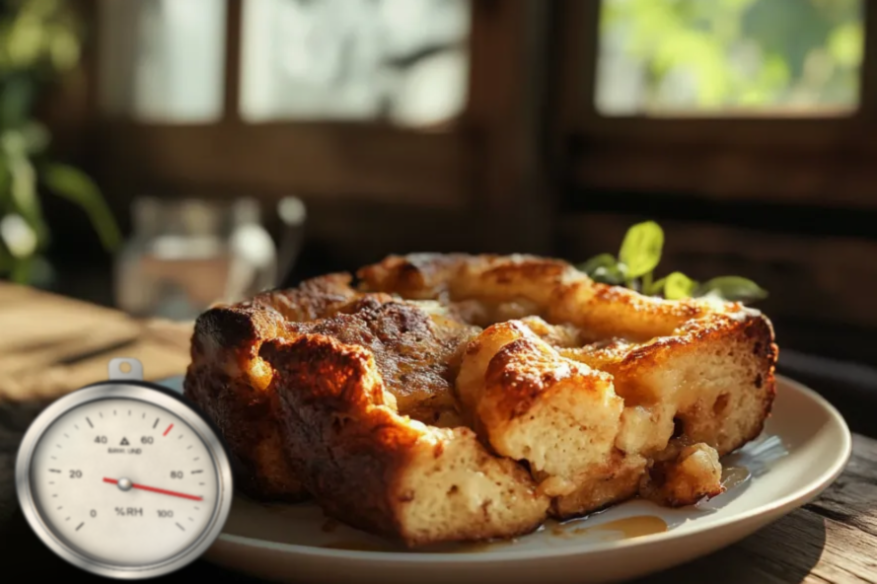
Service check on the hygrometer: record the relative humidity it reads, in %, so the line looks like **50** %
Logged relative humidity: **88** %
